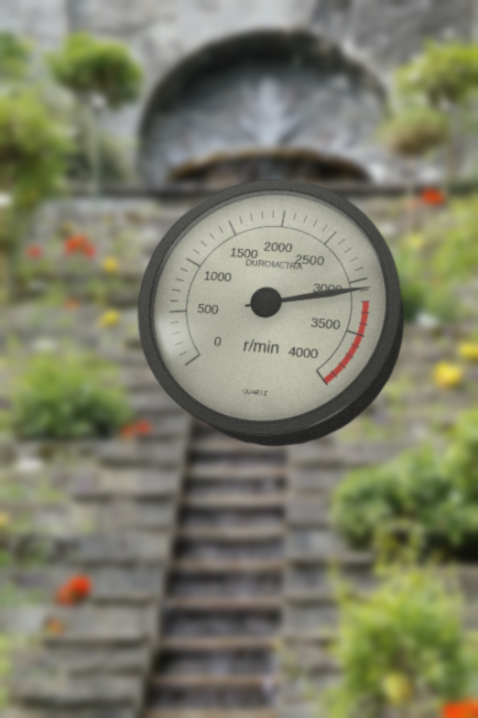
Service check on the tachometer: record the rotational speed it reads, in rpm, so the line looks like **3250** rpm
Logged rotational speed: **3100** rpm
